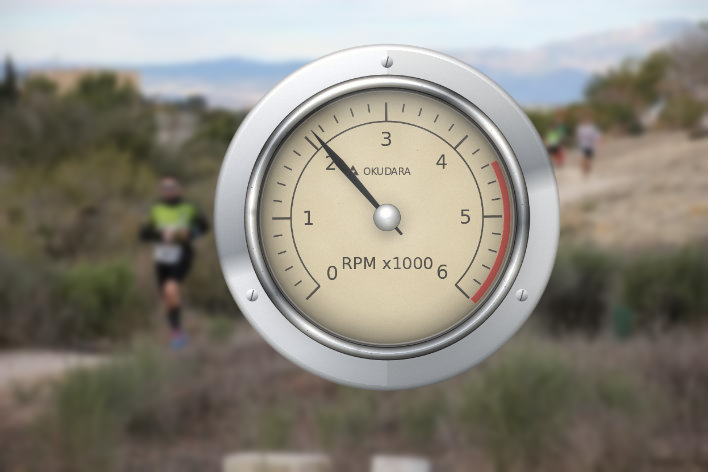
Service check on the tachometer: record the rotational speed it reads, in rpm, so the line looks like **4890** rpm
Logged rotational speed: **2100** rpm
